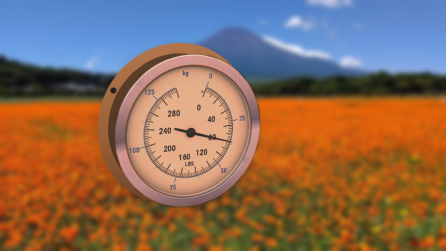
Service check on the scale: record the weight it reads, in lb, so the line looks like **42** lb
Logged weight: **80** lb
